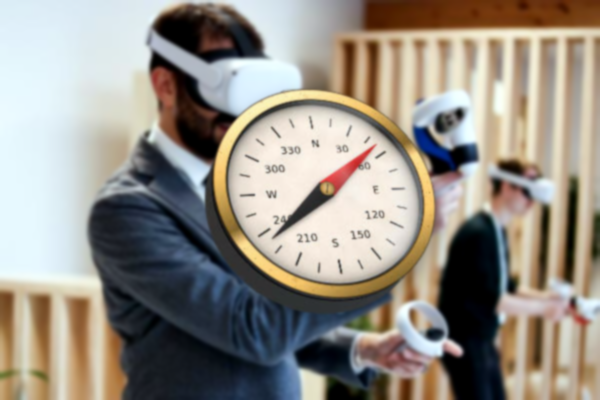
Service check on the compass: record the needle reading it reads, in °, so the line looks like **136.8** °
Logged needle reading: **52.5** °
